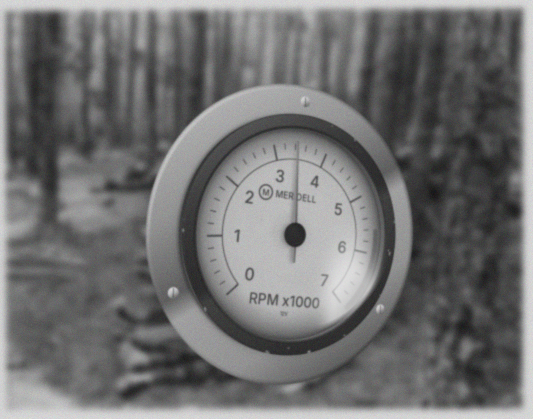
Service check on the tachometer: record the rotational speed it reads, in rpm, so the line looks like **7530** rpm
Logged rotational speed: **3400** rpm
